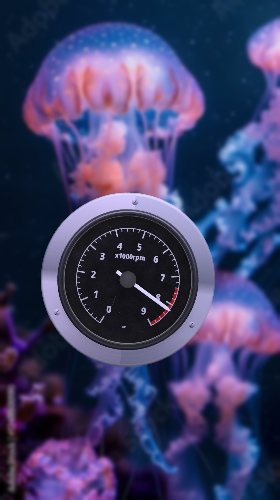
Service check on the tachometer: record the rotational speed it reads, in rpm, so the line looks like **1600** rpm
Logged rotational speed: **8200** rpm
